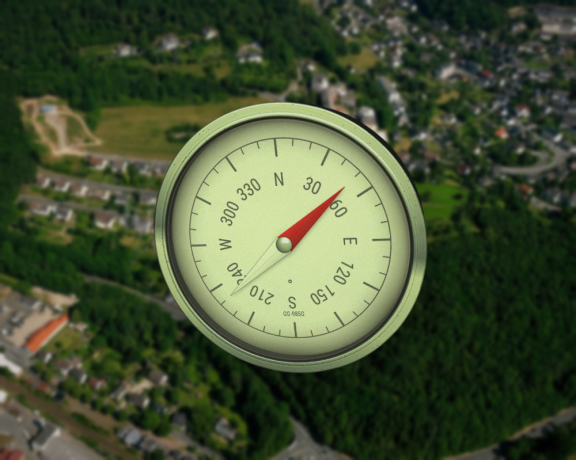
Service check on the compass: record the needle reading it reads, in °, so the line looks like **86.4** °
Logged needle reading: **50** °
